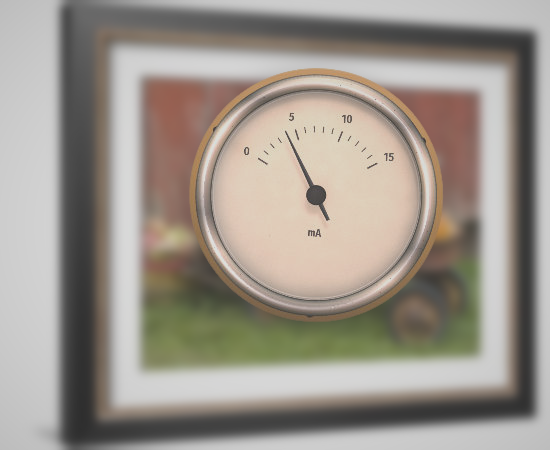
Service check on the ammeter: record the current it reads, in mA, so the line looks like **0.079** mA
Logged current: **4** mA
